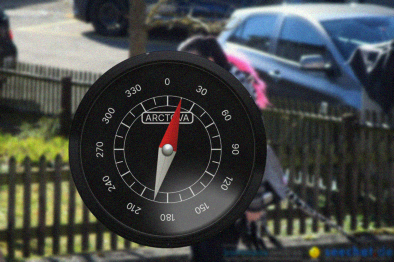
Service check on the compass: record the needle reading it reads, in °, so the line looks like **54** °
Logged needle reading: **15** °
